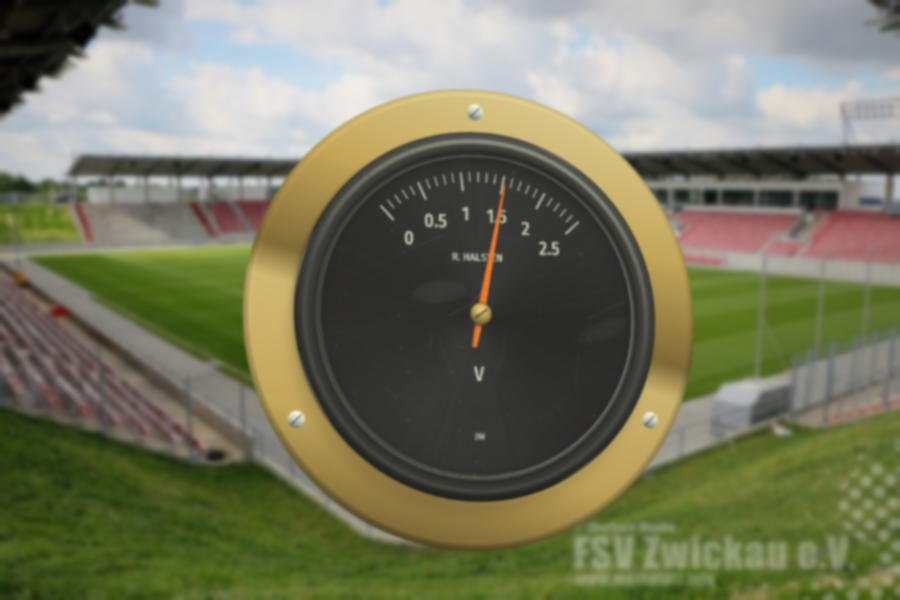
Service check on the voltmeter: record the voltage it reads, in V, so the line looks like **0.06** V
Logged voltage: **1.5** V
